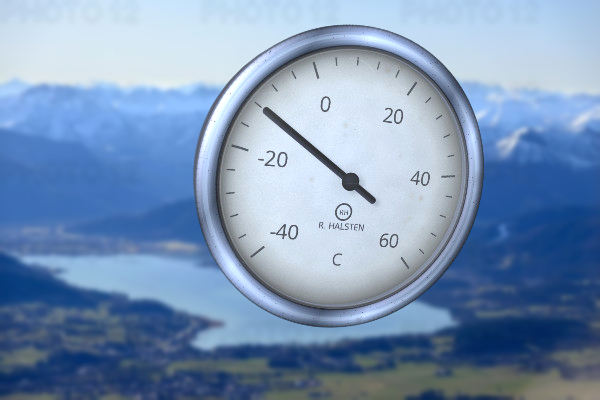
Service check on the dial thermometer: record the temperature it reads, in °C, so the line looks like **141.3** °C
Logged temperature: **-12** °C
